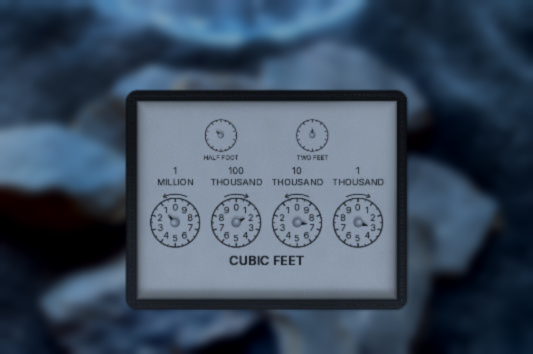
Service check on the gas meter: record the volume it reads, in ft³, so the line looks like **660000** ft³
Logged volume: **117300** ft³
